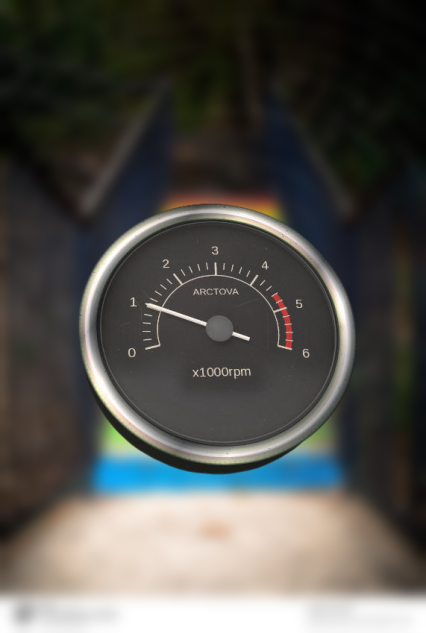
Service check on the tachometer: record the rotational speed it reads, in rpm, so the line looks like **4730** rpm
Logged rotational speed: **1000** rpm
